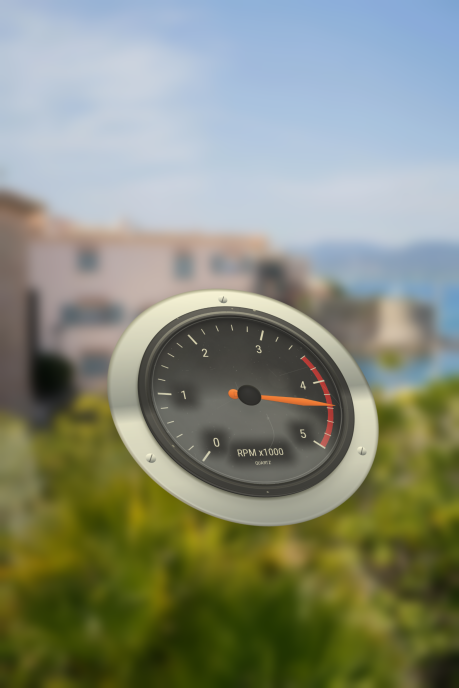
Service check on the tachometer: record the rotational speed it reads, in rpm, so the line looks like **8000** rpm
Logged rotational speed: **4400** rpm
